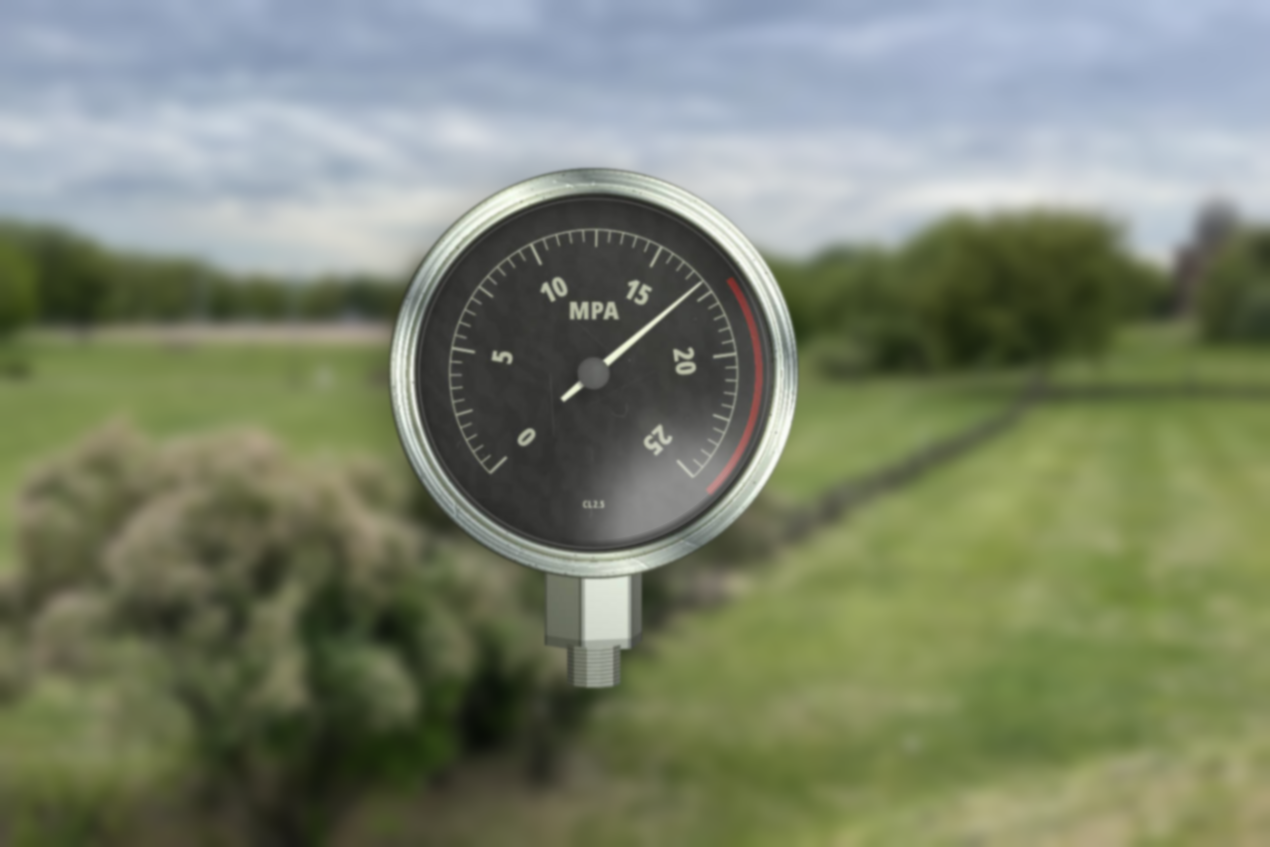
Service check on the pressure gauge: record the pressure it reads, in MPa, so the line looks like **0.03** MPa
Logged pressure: **17** MPa
